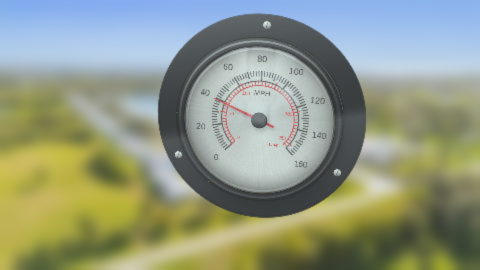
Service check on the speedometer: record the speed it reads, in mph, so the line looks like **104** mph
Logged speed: **40** mph
